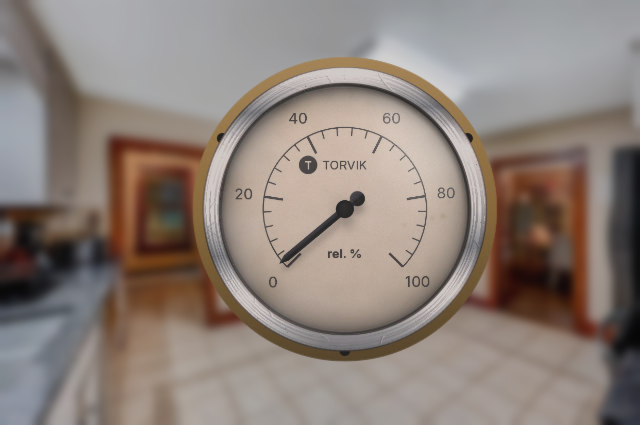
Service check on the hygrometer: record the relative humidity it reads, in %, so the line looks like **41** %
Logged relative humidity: **2** %
